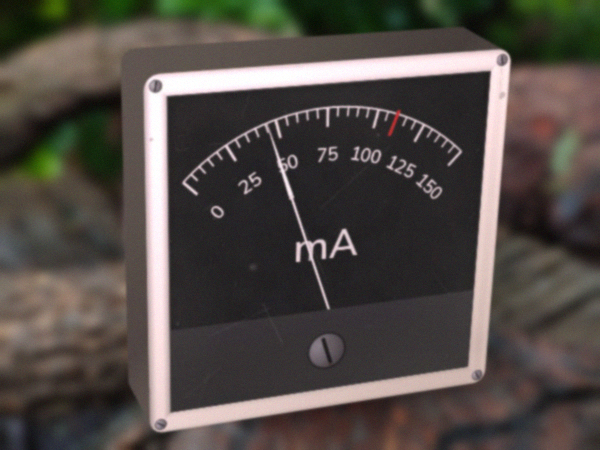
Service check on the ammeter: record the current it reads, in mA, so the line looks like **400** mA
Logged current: **45** mA
